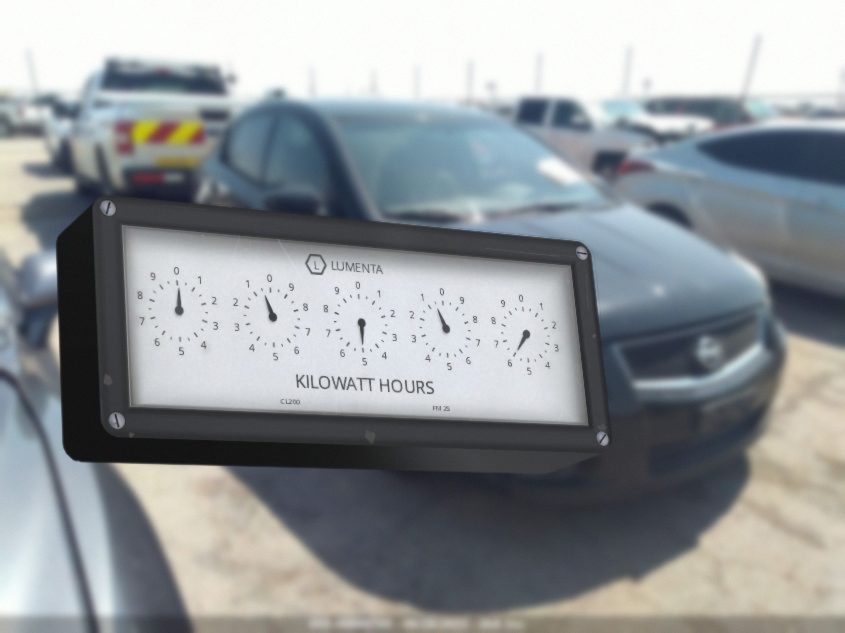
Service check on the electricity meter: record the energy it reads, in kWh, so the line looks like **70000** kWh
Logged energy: **506** kWh
